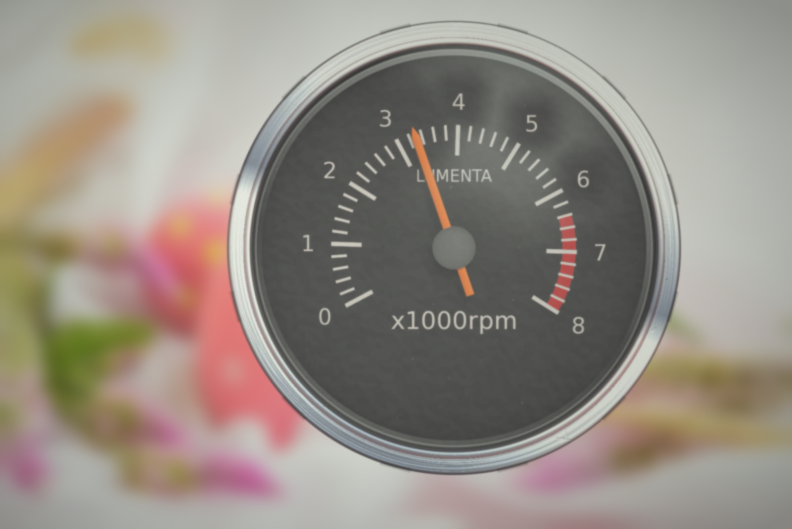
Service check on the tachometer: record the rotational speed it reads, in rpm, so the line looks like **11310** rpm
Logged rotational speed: **3300** rpm
